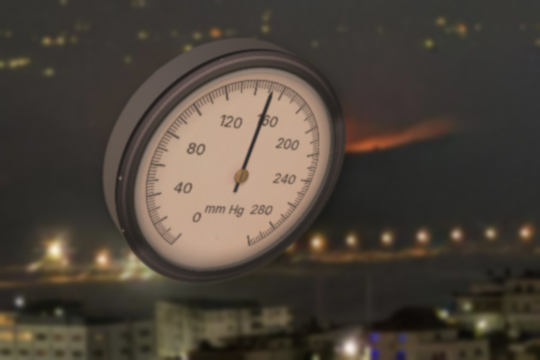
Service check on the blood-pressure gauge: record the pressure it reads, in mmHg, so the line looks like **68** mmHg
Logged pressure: **150** mmHg
